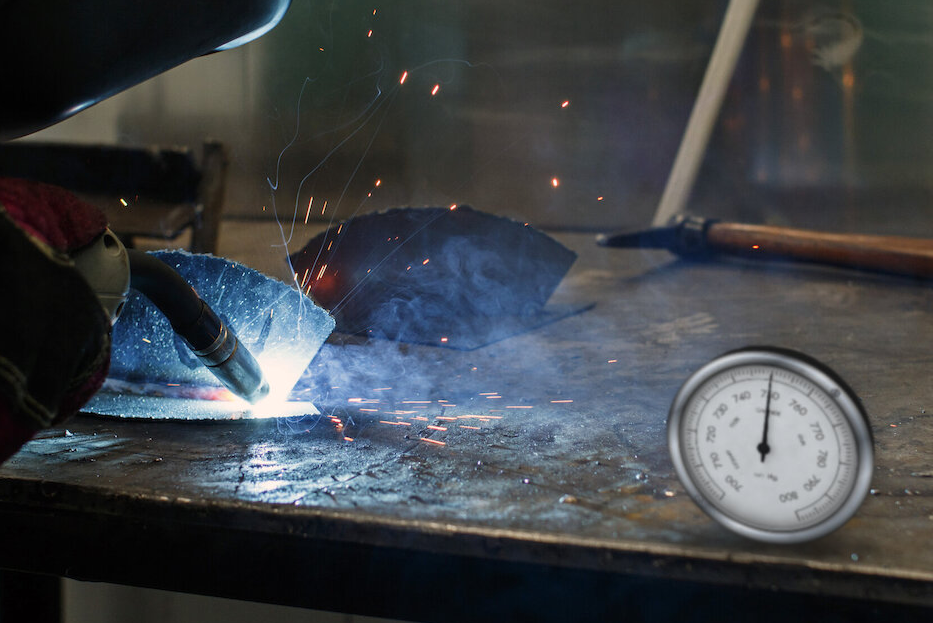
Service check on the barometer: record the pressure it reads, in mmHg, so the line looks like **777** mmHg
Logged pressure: **750** mmHg
